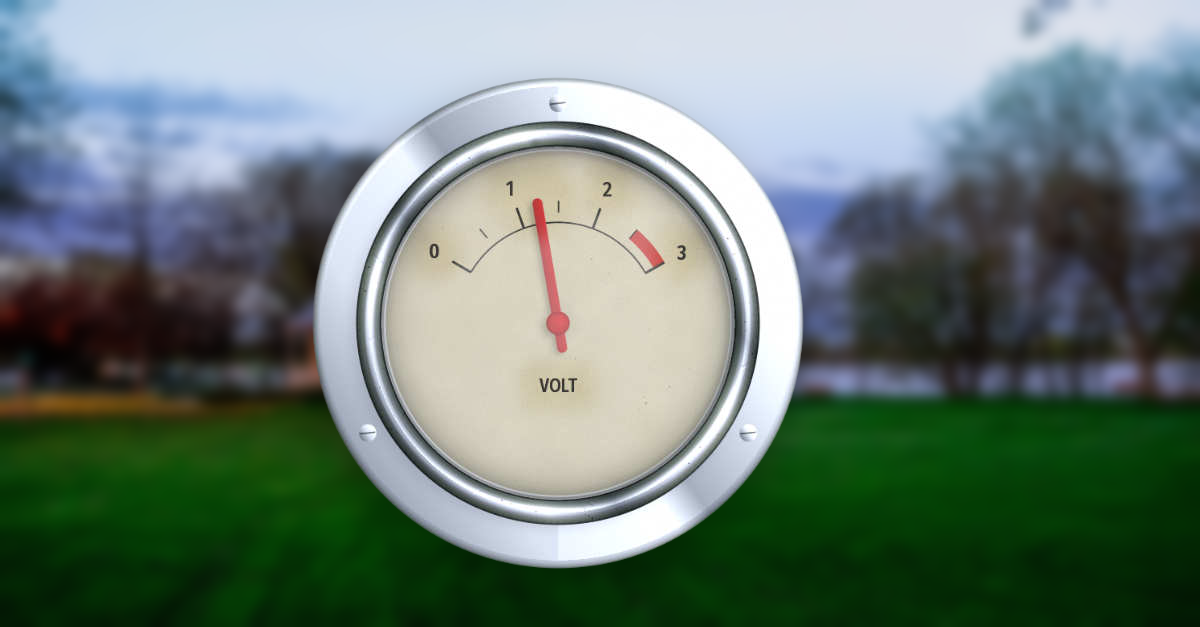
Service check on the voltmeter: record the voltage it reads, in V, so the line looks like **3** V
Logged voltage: **1.25** V
